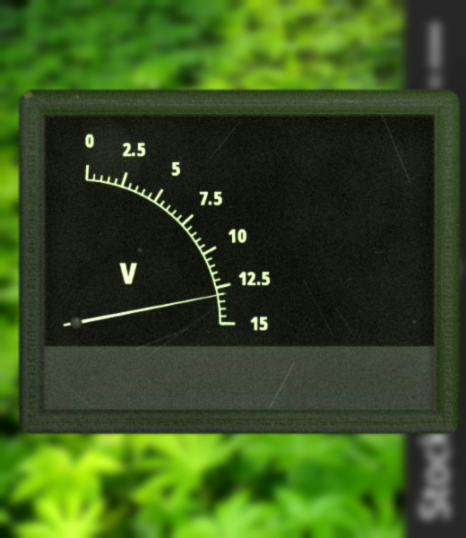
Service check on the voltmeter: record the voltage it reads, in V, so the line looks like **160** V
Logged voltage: **13** V
